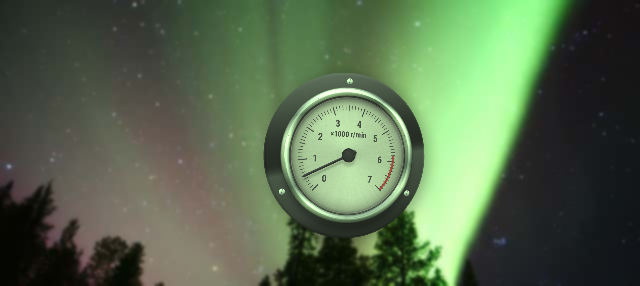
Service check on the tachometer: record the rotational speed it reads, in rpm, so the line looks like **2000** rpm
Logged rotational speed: **500** rpm
